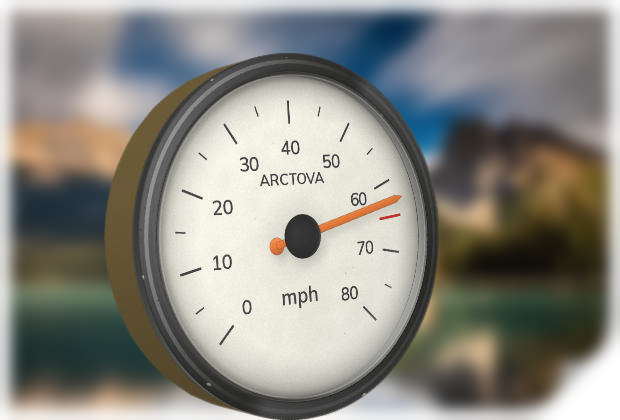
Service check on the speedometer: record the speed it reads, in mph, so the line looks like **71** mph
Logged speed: **62.5** mph
